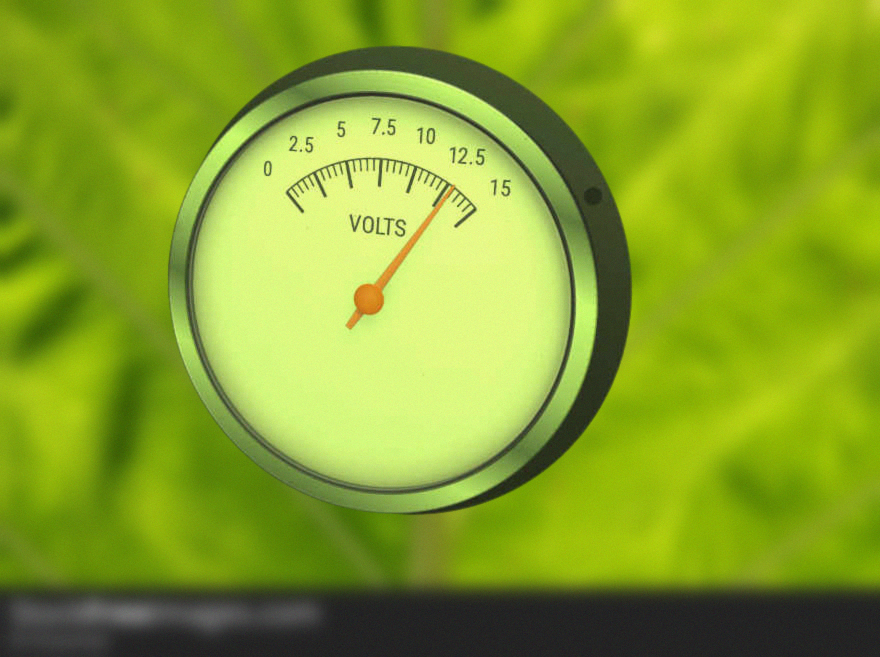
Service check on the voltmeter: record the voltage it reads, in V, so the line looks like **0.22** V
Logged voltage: **13** V
